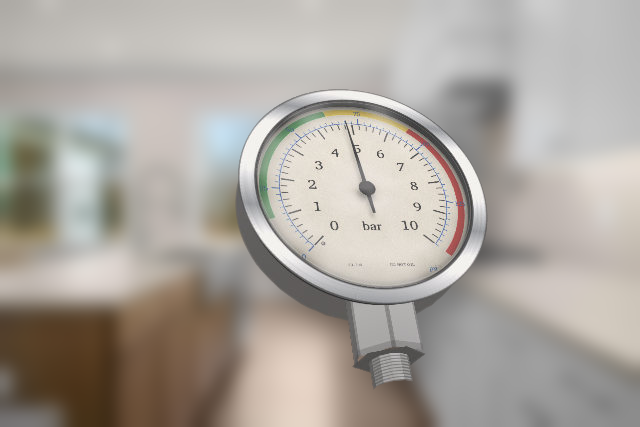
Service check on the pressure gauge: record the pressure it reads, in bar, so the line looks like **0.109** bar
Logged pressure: **4.8** bar
